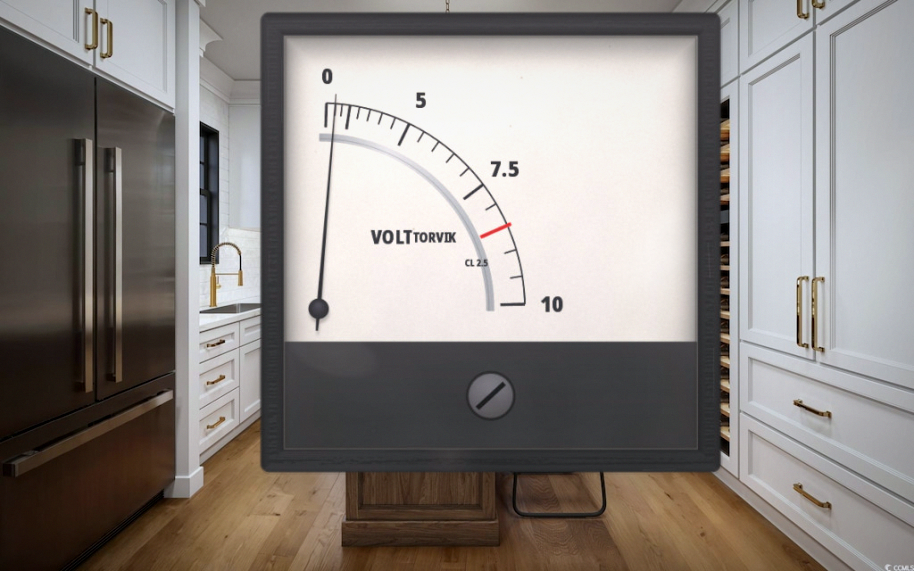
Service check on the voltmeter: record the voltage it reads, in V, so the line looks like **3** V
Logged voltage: **1.5** V
